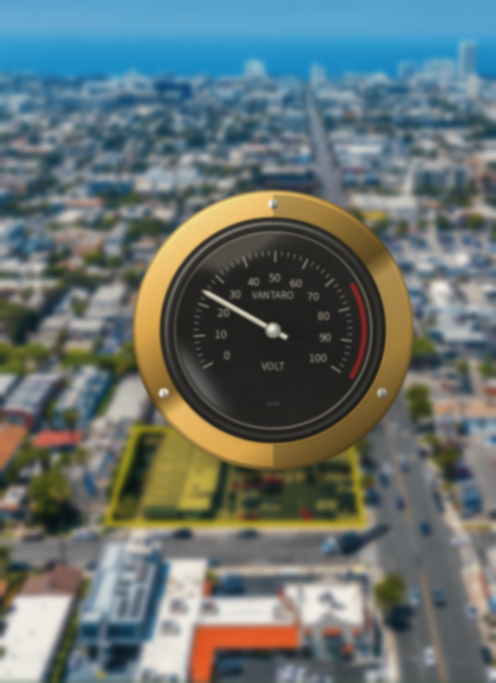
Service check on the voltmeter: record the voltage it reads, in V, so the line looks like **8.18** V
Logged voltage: **24** V
